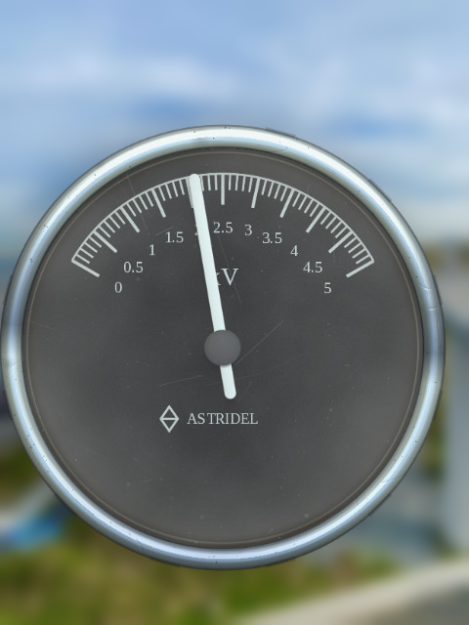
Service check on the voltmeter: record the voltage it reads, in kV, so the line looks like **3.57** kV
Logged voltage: **2.1** kV
